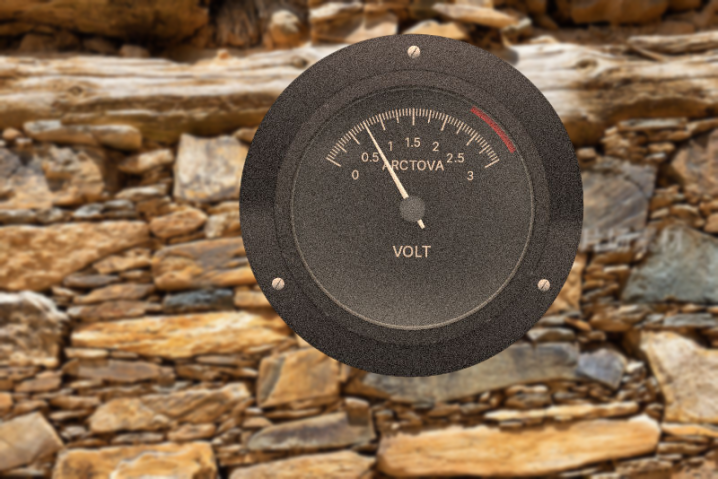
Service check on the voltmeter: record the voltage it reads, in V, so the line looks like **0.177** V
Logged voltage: **0.75** V
